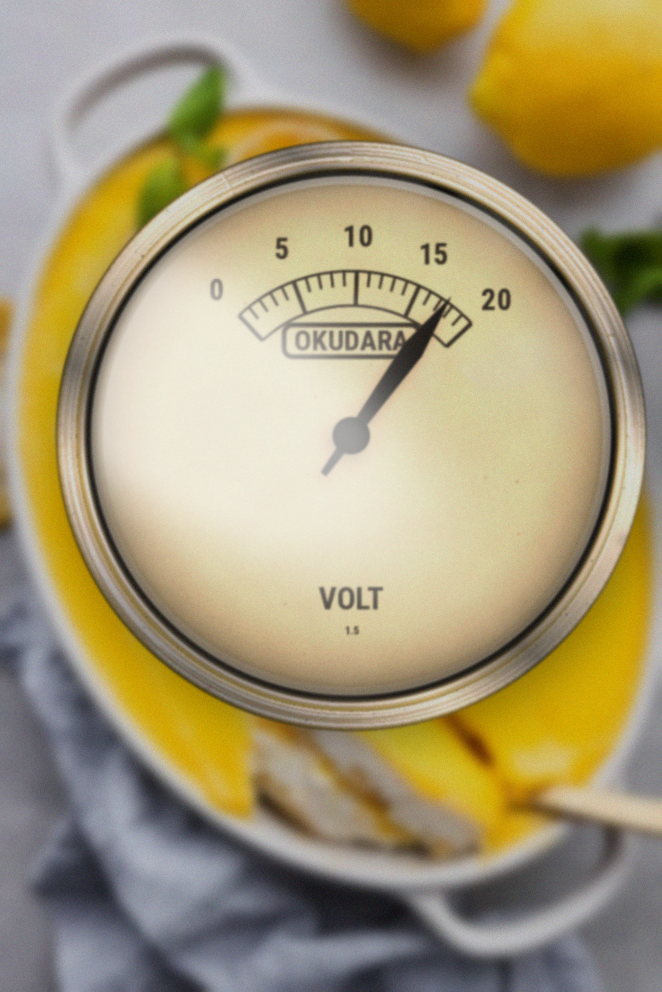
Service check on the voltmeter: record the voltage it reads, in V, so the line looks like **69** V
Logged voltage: **17.5** V
